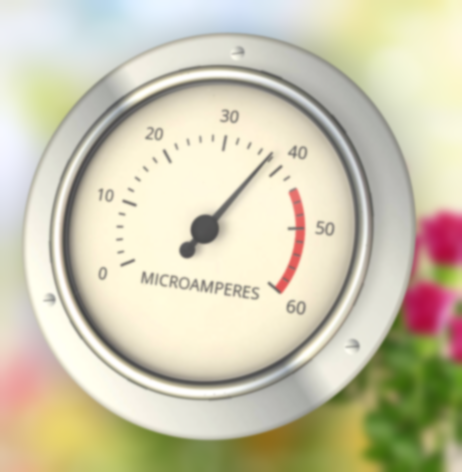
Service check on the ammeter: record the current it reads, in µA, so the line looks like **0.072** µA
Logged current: **38** µA
